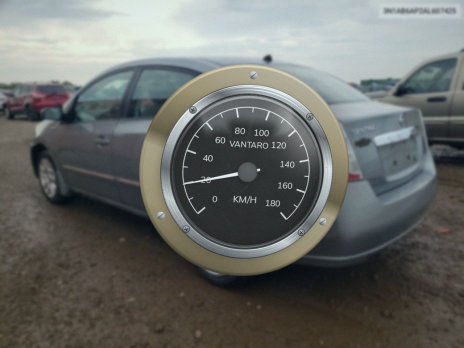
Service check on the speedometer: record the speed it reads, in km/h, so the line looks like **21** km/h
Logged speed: **20** km/h
